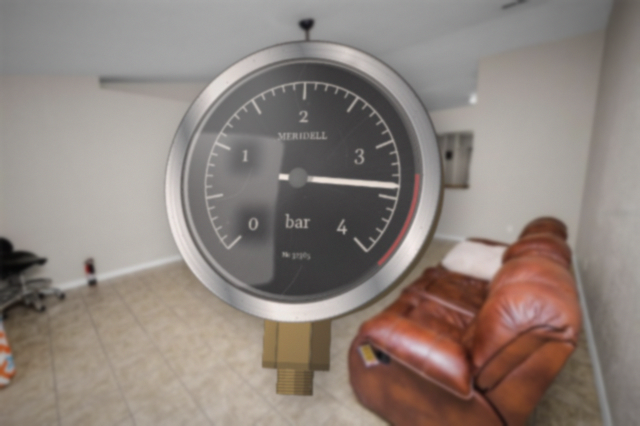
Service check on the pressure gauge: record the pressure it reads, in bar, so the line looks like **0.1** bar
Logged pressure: **3.4** bar
